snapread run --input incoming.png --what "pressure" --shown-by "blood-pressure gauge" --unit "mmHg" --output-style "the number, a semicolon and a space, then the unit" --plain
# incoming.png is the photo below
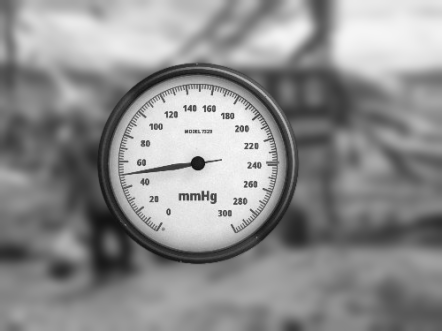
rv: 50; mmHg
